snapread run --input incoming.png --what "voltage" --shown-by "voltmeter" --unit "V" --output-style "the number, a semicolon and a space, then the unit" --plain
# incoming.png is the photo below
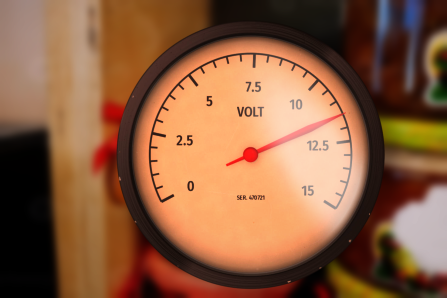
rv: 11.5; V
